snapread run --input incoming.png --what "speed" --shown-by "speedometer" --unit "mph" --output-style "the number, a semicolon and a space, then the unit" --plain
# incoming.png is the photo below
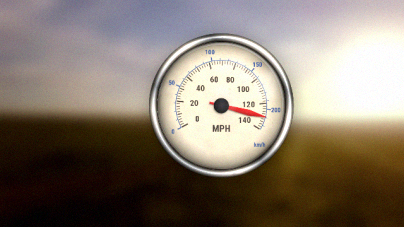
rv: 130; mph
